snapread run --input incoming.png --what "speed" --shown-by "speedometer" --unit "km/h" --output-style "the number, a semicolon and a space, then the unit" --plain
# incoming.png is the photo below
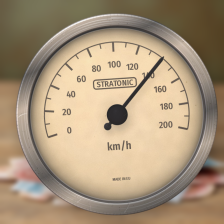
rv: 140; km/h
